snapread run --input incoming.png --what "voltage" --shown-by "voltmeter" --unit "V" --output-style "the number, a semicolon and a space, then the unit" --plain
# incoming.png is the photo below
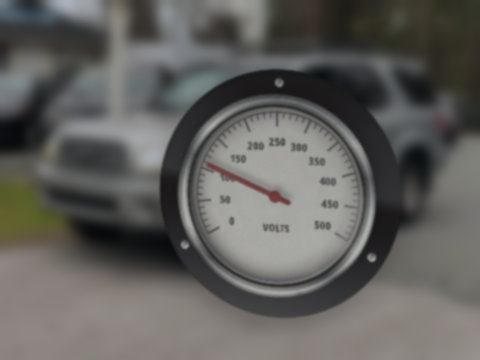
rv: 110; V
